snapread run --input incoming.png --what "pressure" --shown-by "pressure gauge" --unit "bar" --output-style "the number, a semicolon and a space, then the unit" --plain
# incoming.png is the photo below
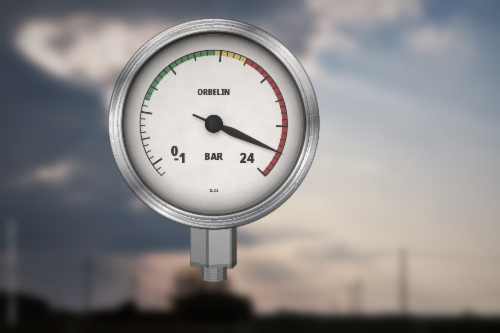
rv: 22; bar
